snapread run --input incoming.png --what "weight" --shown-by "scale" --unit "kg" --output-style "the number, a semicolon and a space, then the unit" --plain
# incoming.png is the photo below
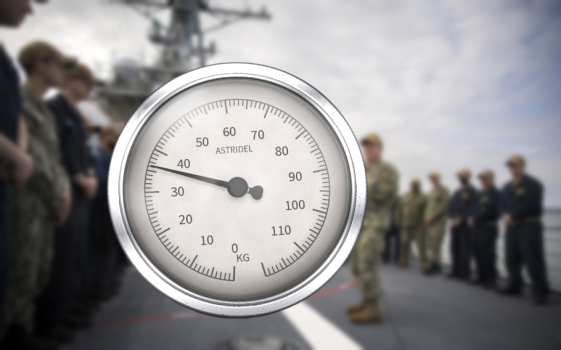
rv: 36; kg
